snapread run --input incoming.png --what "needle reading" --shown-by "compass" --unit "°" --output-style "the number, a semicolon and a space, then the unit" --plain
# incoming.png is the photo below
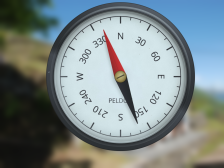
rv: 340; °
